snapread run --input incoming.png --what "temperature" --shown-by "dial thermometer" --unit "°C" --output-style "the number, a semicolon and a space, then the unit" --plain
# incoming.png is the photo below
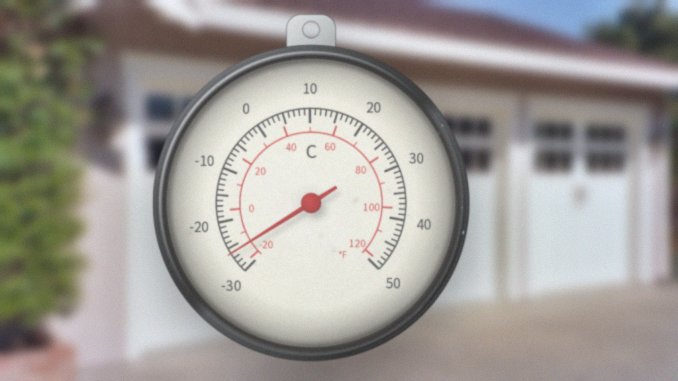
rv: -26; °C
